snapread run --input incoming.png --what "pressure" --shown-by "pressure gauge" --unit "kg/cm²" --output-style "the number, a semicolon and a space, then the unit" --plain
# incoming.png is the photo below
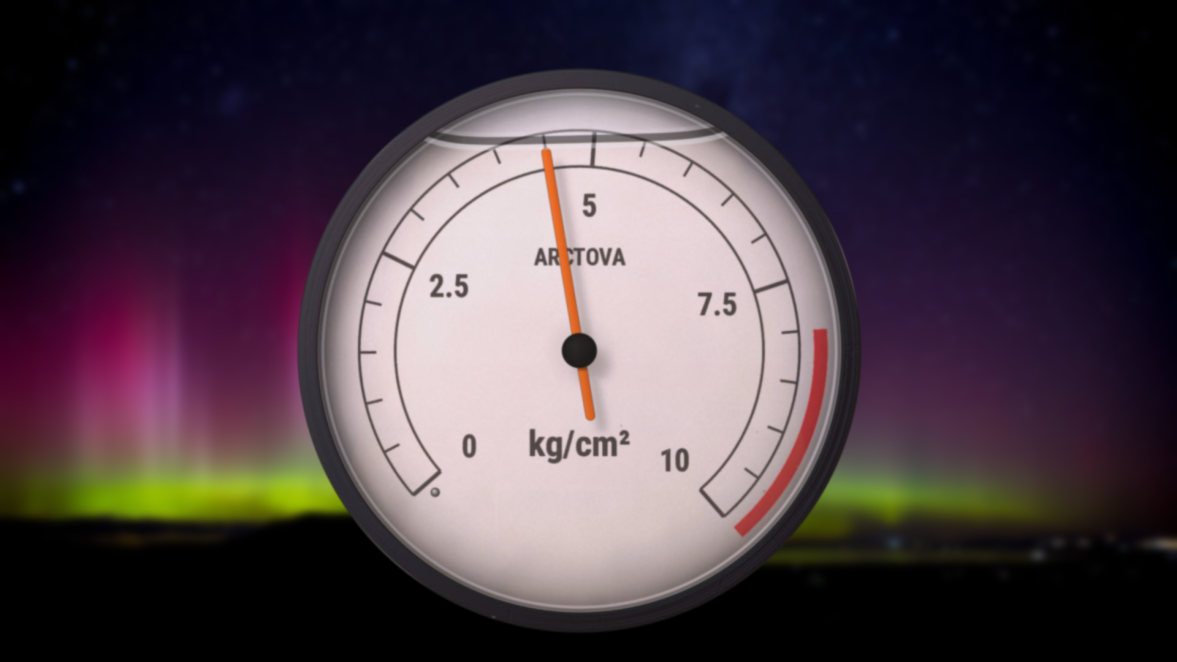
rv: 4.5; kg/cm²
